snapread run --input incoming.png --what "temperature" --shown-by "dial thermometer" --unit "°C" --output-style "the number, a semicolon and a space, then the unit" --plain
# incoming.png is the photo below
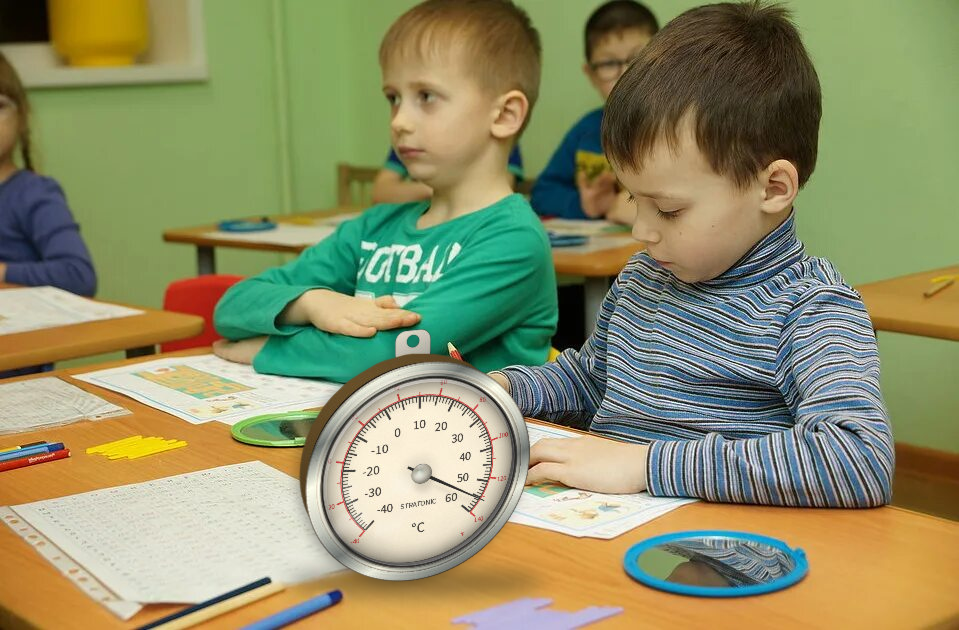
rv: 55; °C
